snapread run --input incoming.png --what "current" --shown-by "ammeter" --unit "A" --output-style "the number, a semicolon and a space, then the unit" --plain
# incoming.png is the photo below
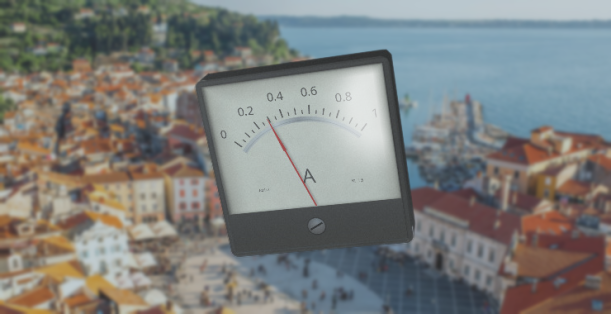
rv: 0.3; A
